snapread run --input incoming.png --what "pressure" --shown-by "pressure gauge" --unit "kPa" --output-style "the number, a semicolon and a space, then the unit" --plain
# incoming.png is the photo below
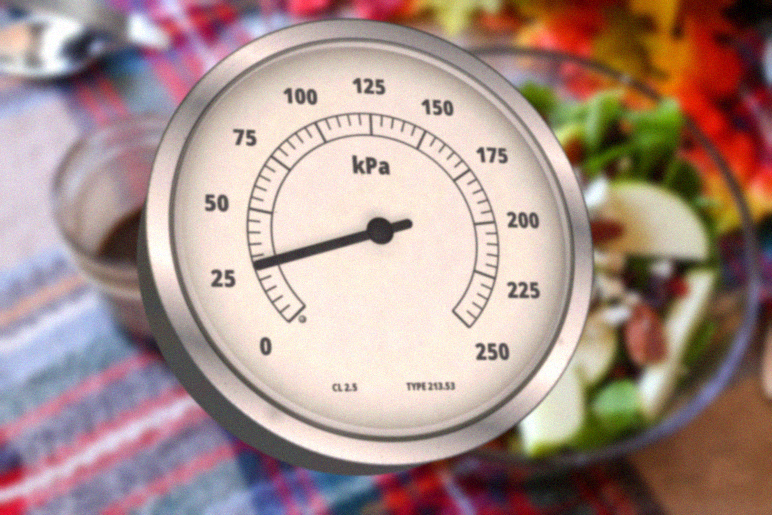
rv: 25; kPa
